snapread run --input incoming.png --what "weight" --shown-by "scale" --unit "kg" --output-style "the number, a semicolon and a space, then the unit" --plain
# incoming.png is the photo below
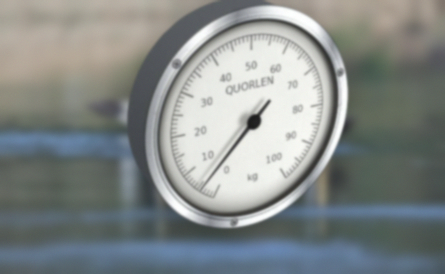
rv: 5; kg
